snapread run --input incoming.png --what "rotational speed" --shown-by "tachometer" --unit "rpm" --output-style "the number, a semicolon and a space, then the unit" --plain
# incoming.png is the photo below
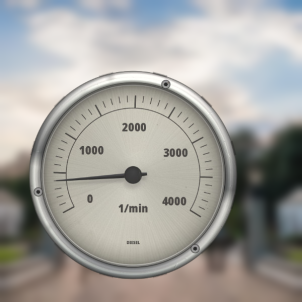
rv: 400; rpm
